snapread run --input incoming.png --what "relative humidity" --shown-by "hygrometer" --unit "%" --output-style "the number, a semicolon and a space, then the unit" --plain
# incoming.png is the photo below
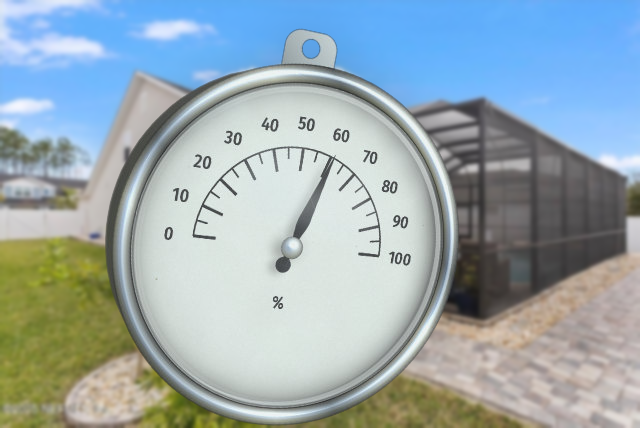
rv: 60; %
